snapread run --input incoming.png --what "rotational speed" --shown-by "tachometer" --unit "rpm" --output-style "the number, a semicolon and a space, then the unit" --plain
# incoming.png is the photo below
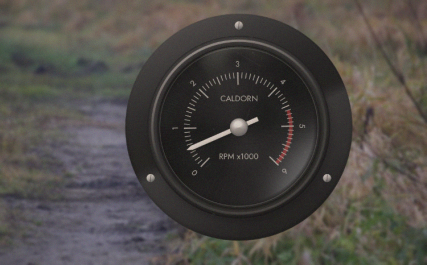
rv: 500; rpm
